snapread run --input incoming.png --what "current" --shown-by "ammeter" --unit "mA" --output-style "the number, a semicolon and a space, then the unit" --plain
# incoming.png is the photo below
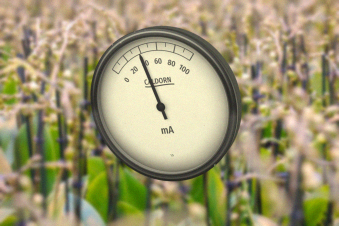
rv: 40; mA
